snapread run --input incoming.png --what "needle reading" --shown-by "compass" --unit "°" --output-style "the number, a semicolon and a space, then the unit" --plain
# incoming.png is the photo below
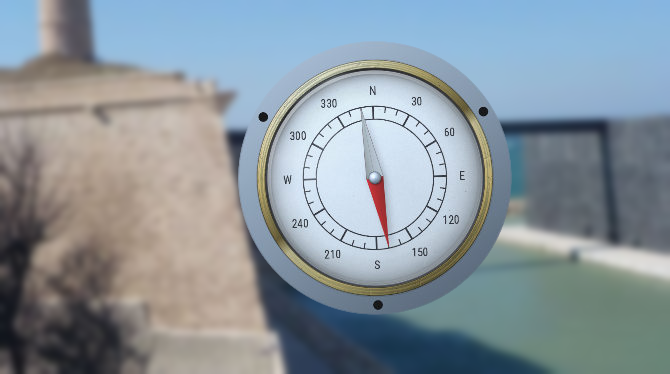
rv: 170; °
